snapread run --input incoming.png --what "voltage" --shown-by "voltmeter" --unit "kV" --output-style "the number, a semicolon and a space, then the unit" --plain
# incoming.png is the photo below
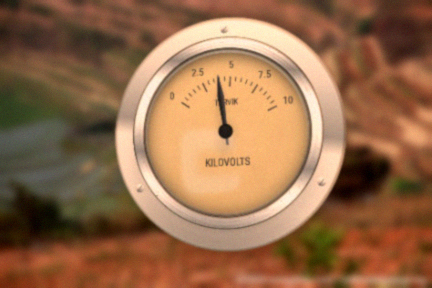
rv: 4; kV
